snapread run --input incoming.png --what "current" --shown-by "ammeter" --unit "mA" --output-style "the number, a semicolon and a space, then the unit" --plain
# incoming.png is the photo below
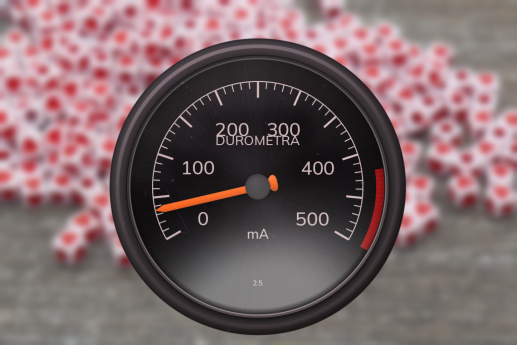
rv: 35; mA
